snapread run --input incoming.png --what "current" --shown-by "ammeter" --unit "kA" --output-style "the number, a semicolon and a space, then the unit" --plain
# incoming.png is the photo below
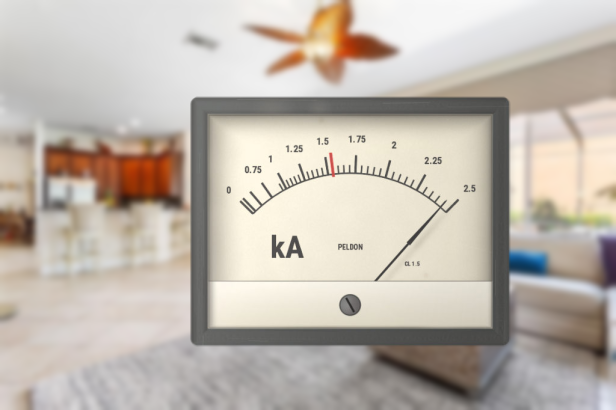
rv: 2.45; kA
